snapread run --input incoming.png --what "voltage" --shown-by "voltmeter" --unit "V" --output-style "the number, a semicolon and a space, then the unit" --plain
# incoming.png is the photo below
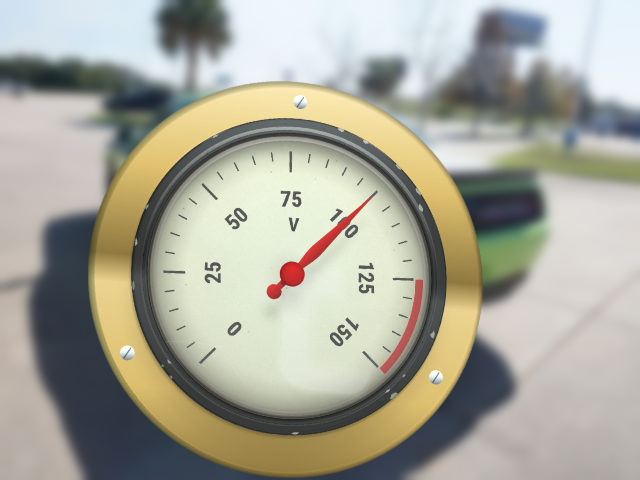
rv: 100; V
